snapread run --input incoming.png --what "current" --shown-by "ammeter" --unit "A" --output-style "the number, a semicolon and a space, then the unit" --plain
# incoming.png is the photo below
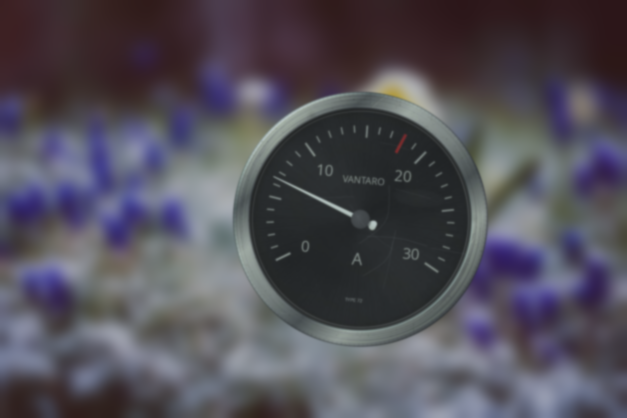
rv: 6.5; A
